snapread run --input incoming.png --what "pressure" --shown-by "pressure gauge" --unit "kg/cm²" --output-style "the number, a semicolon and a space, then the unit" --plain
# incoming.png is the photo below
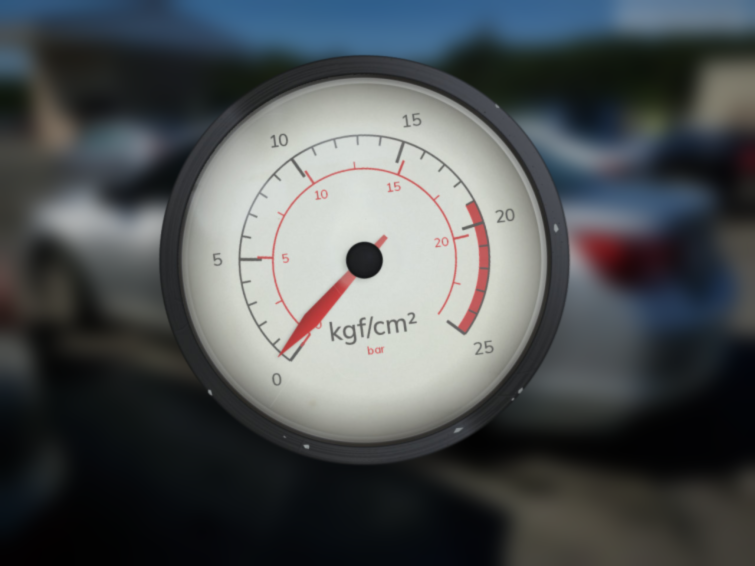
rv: 0.5; kg/cm²
